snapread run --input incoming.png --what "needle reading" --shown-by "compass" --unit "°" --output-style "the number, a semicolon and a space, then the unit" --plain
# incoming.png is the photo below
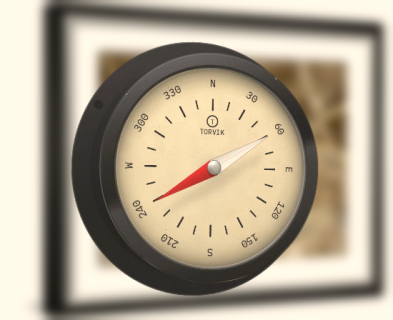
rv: 240; °
